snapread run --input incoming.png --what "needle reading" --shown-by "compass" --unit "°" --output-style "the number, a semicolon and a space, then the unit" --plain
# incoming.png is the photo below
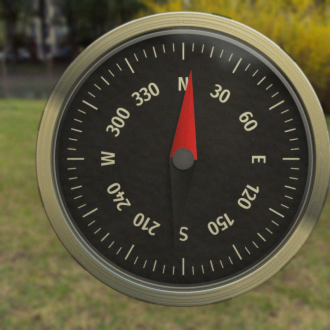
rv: 5; °
